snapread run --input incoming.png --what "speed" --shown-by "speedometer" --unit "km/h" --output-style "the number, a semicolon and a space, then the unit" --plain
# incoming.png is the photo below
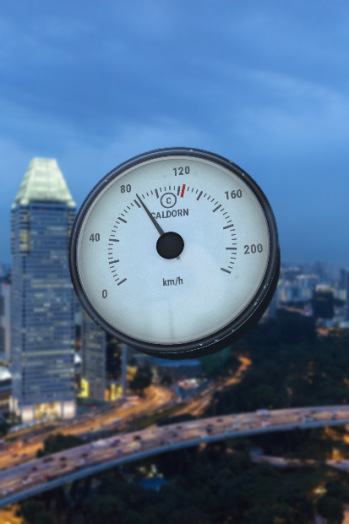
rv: 84; km/h
